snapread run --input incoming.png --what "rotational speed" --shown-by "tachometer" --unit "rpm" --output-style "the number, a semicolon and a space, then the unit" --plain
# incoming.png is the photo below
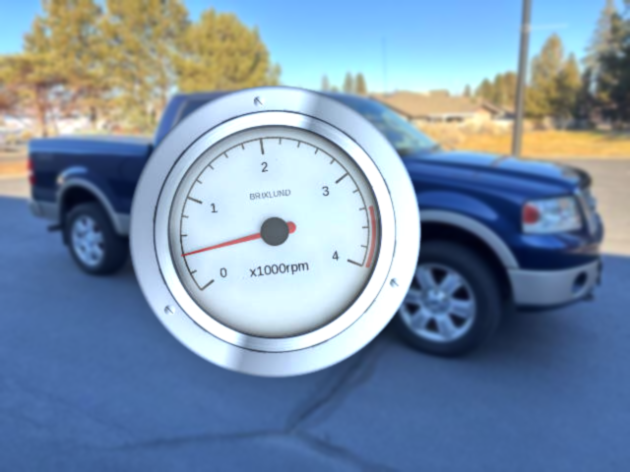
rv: 400; rpm
